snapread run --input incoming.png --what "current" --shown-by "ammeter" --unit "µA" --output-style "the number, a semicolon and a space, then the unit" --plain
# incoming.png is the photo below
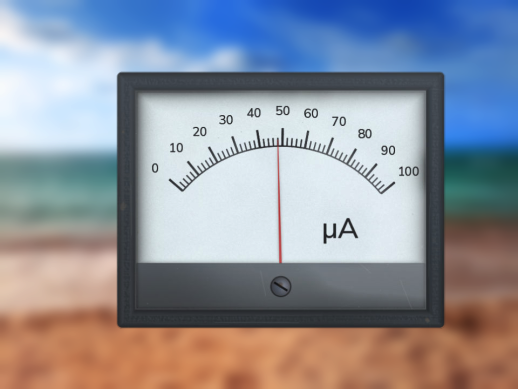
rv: 48; µA
